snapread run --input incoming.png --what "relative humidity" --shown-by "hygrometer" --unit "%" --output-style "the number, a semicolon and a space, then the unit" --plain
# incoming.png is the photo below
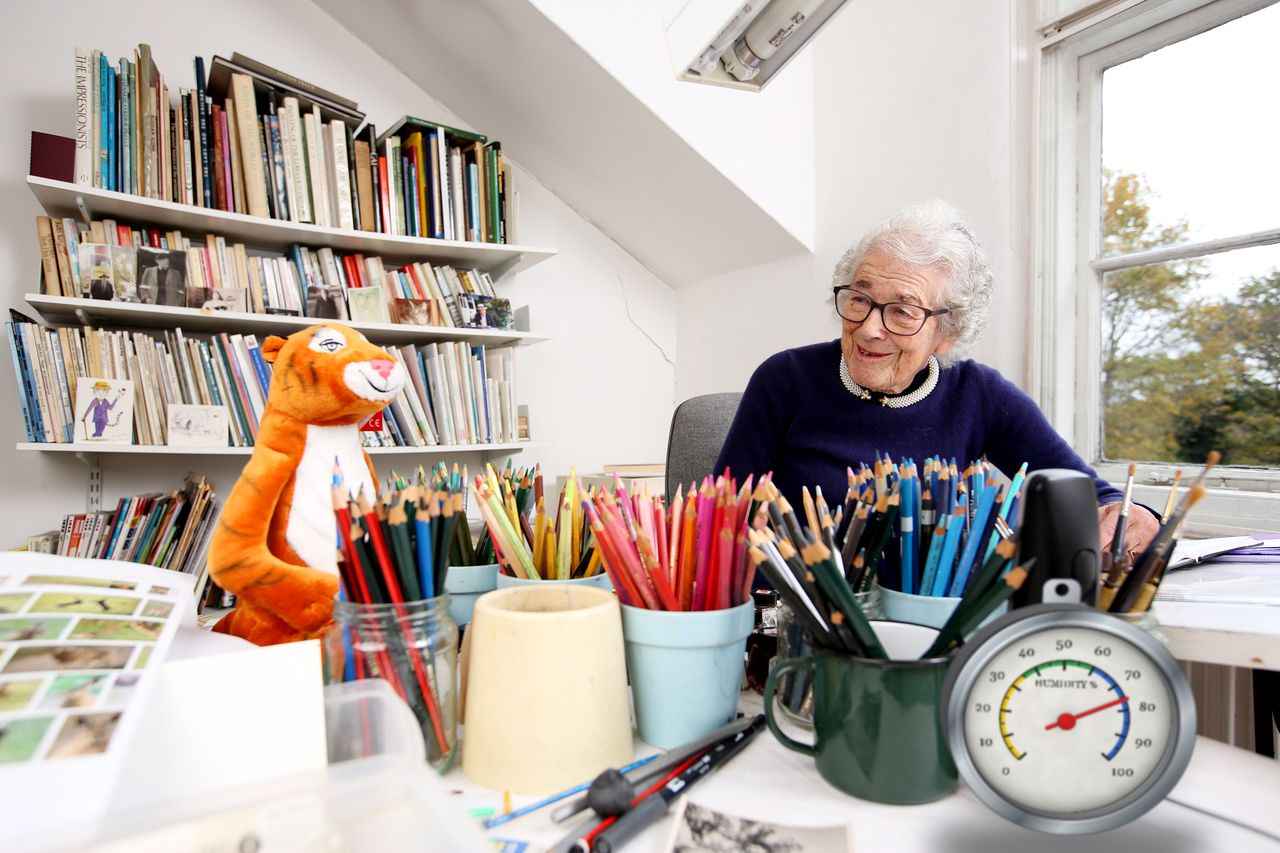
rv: 75; %
